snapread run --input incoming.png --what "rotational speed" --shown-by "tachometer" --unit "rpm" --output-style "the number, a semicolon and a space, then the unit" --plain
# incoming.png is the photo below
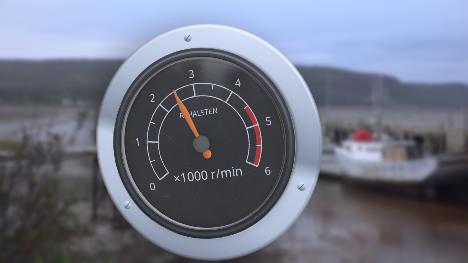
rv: 2500; rpm
